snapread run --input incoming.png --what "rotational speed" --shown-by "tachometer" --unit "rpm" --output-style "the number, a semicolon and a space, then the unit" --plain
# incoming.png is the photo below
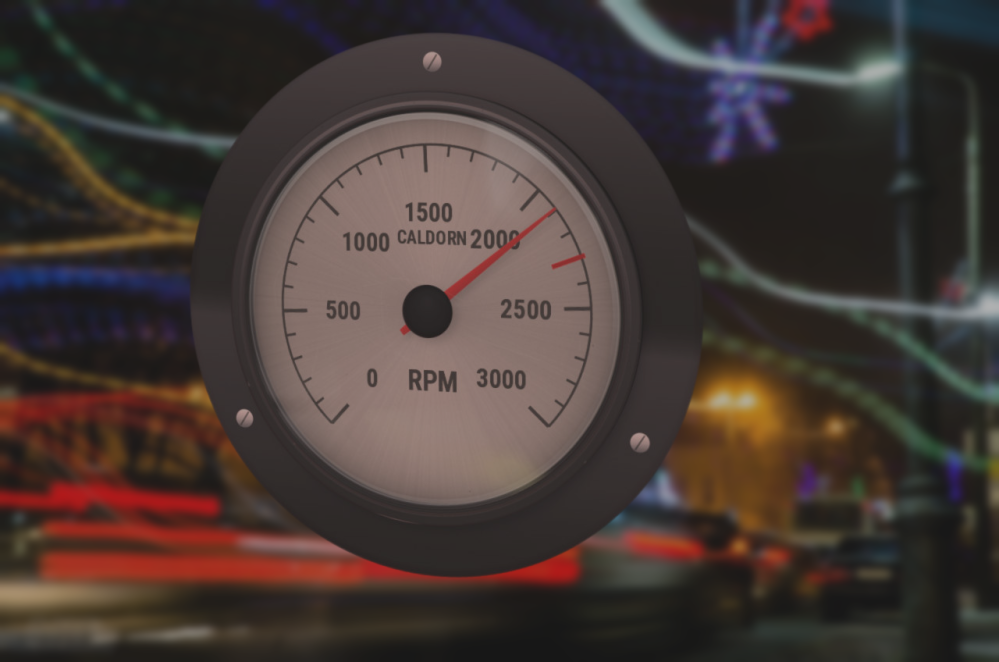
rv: 2100; rpm
